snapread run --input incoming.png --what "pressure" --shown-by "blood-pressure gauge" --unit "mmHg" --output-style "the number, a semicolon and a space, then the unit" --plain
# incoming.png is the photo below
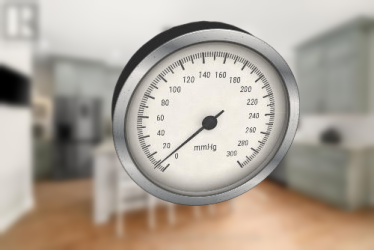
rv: 10; mmHg
